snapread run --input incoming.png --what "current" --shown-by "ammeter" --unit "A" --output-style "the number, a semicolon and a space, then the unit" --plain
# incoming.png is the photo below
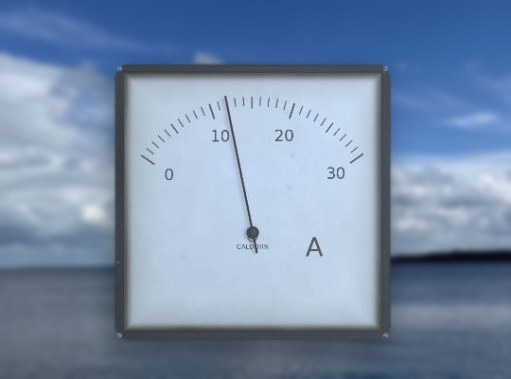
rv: 12; A
